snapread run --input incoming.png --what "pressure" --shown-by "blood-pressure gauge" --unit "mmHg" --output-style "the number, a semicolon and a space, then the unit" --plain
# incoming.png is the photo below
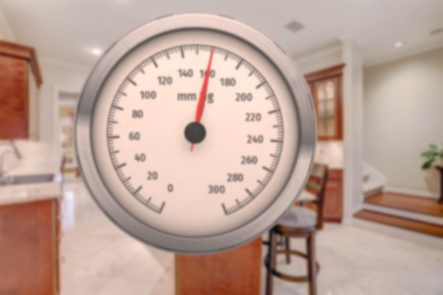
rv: 160; mmHg
